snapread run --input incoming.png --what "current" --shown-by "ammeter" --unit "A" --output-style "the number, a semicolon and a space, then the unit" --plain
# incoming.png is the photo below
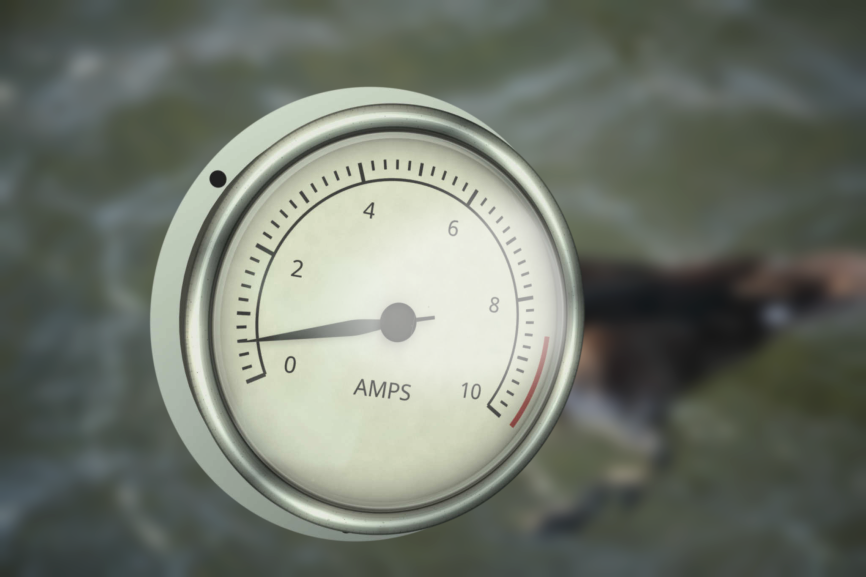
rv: 0.6; A
